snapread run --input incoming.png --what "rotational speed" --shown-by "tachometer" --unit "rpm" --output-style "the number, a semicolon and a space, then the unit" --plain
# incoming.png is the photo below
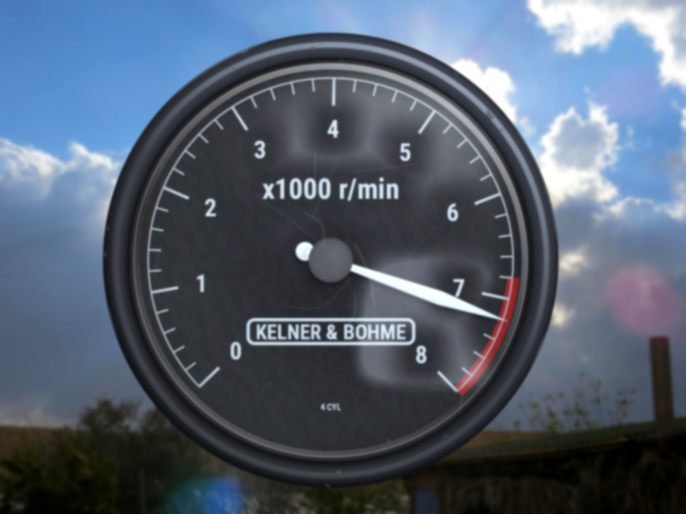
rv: 7200; rpm
